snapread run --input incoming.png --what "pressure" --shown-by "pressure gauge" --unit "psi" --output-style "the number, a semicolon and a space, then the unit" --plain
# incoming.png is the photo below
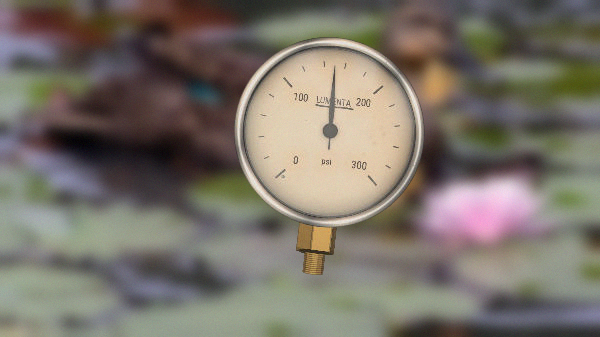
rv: 150; psi
